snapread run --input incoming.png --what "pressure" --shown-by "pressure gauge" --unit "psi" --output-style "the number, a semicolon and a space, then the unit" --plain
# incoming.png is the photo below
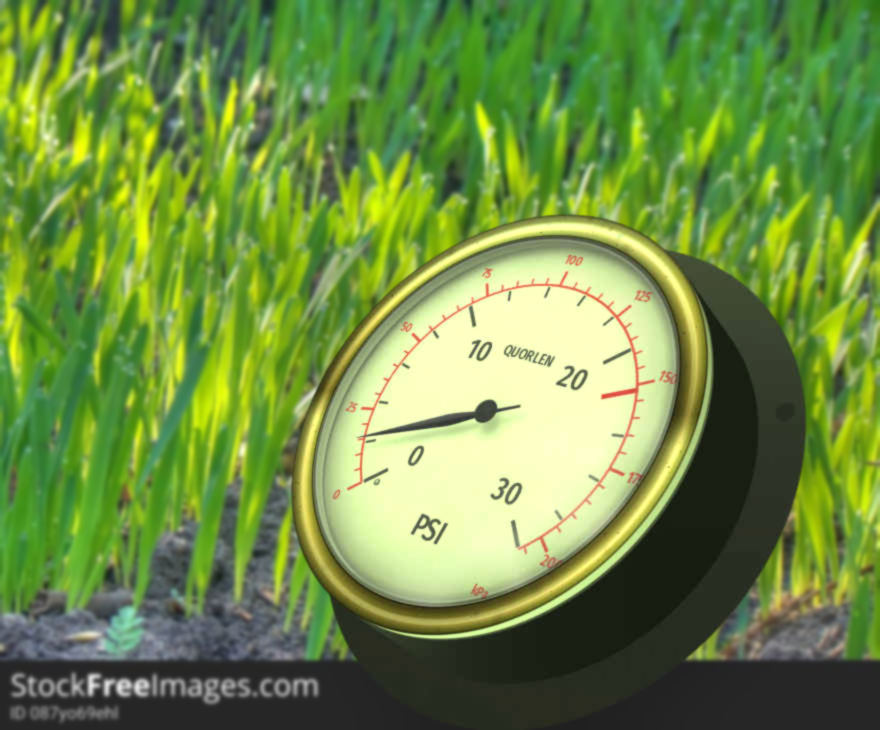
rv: 2; psi
